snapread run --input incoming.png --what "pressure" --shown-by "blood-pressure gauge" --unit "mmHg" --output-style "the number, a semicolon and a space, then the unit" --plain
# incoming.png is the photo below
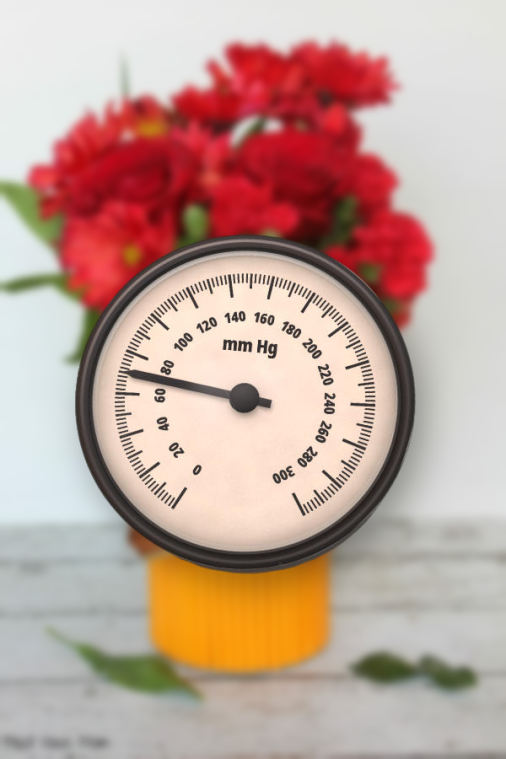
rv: 70; mmHg
